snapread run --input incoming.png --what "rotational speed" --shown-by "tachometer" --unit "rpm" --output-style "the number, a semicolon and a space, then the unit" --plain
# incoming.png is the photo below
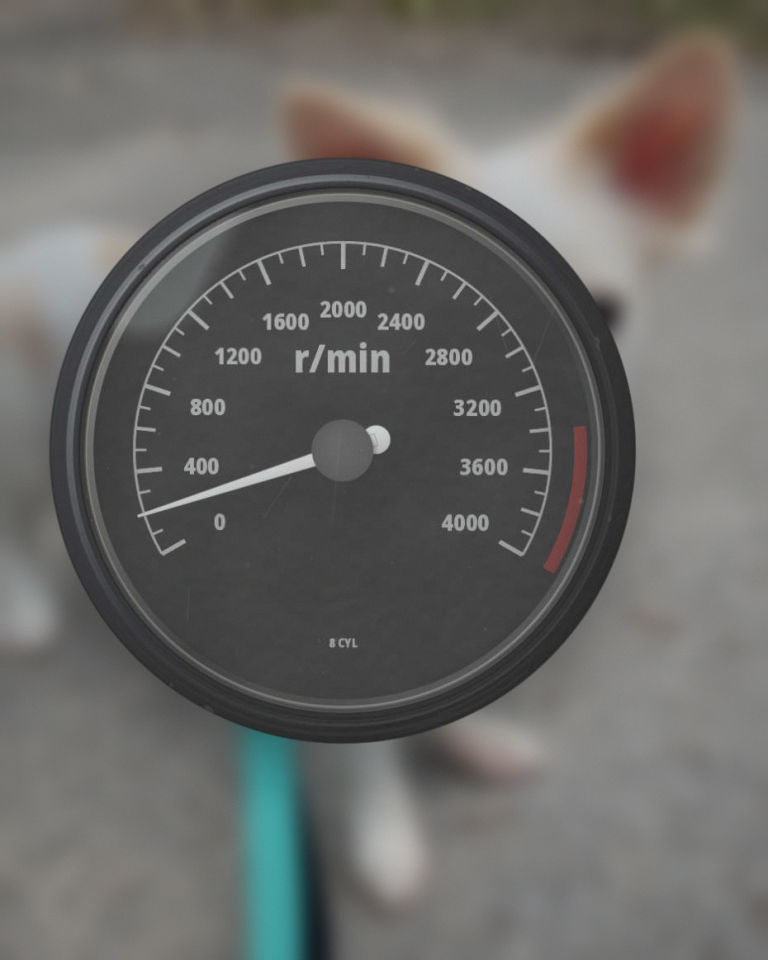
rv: 200; rpm
